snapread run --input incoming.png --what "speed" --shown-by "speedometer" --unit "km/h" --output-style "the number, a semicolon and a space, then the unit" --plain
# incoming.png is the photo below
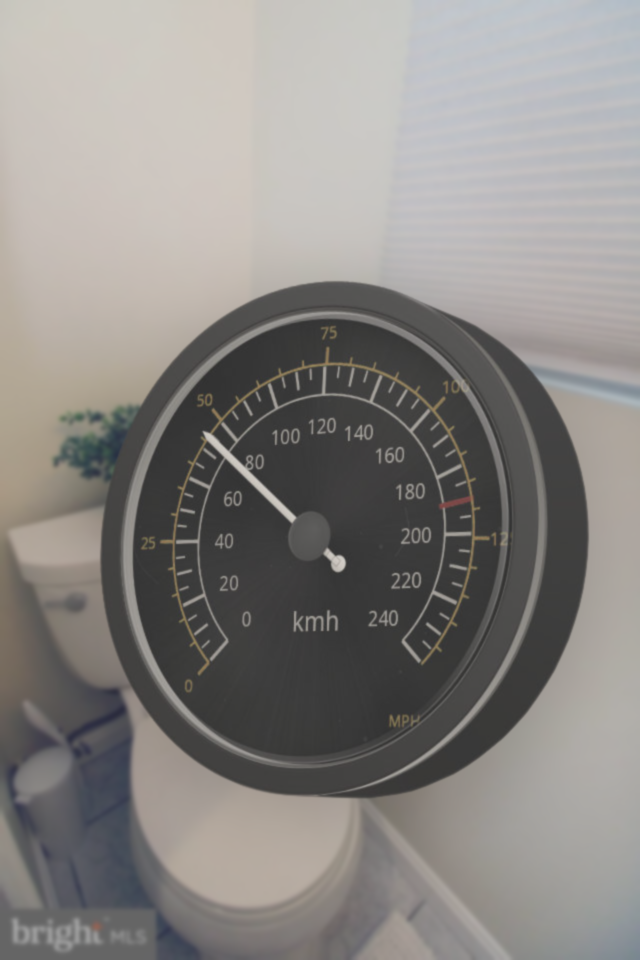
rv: 75; km/h
